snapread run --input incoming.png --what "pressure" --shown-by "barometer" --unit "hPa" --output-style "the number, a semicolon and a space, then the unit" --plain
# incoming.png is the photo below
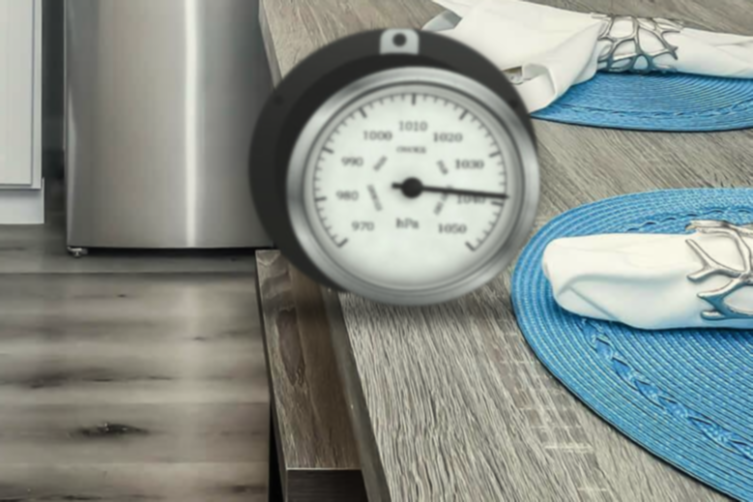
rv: 1038; hPa
